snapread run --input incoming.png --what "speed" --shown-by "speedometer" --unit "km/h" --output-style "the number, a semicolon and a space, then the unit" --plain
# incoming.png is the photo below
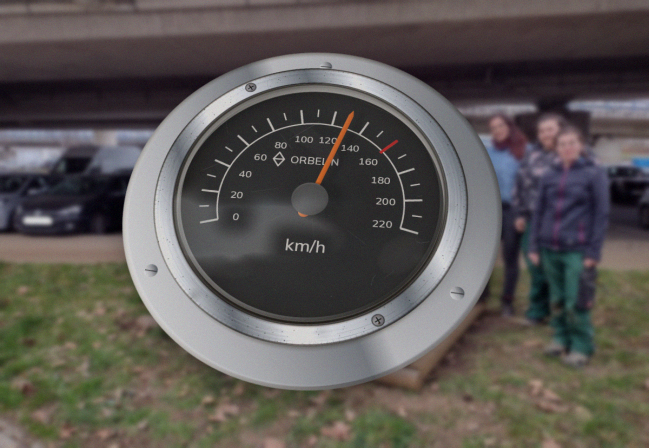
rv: 130; km/h
